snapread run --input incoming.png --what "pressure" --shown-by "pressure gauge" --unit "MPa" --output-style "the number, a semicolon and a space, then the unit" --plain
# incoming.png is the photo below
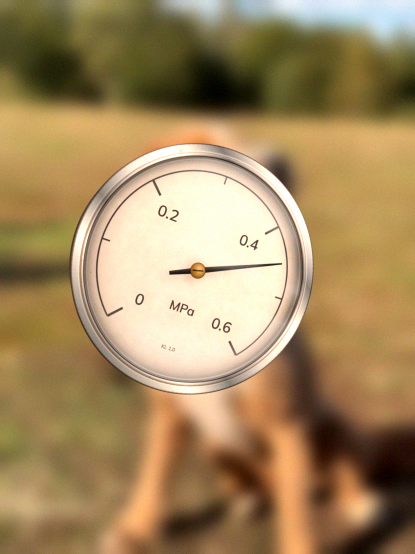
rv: 0.45; MPa
